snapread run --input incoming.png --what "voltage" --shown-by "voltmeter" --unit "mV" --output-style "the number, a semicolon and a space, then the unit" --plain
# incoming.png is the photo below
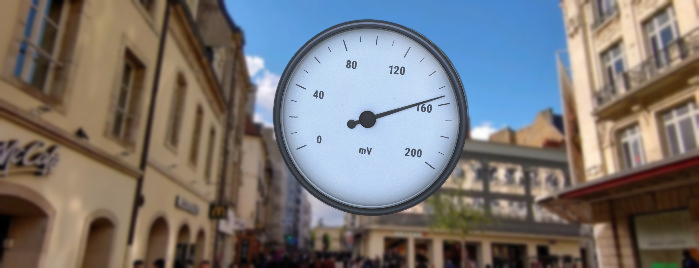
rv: 155; mV
